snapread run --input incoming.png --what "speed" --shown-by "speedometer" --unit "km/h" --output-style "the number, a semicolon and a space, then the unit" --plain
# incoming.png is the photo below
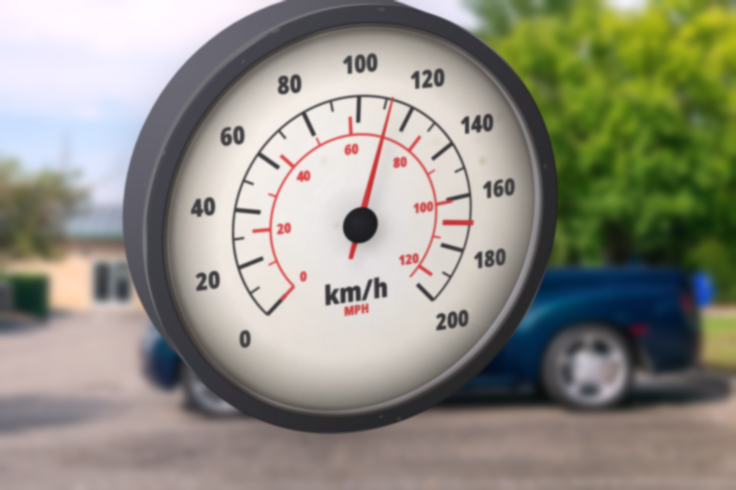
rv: 110; km/h
